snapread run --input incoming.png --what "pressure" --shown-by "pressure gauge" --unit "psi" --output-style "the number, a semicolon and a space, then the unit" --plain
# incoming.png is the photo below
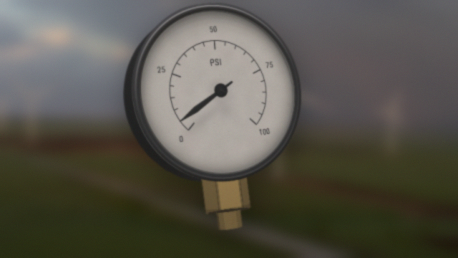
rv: 5; psi
